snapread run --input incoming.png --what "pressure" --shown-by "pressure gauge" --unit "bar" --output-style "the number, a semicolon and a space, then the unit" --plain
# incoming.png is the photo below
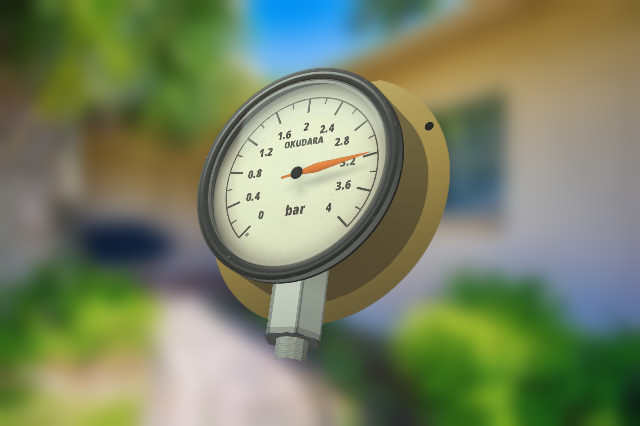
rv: 3.2; bar
